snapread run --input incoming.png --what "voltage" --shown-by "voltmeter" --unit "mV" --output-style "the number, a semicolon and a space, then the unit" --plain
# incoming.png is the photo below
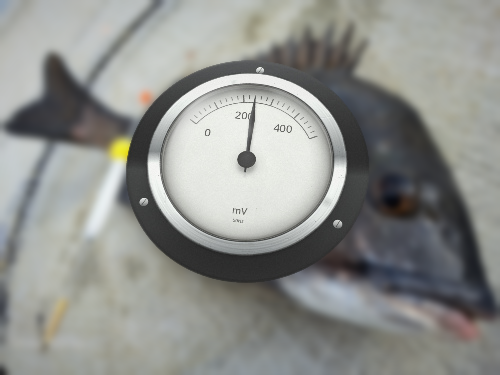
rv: 240; mV
